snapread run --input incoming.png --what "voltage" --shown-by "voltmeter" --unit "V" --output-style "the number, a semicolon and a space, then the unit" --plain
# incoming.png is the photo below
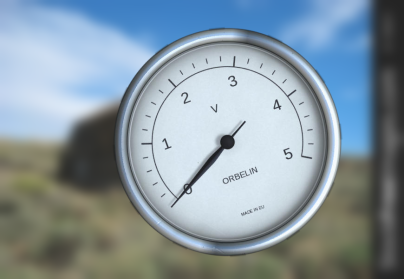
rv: 0; V
